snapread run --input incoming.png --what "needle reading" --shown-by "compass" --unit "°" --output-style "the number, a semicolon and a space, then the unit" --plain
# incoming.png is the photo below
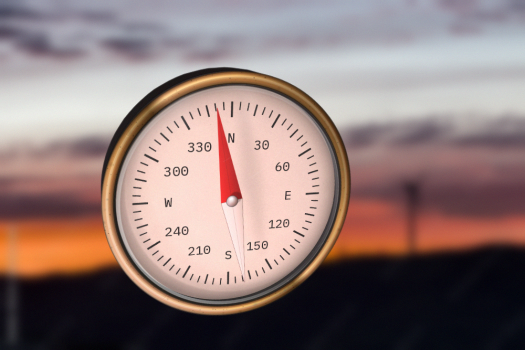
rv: 350; °
